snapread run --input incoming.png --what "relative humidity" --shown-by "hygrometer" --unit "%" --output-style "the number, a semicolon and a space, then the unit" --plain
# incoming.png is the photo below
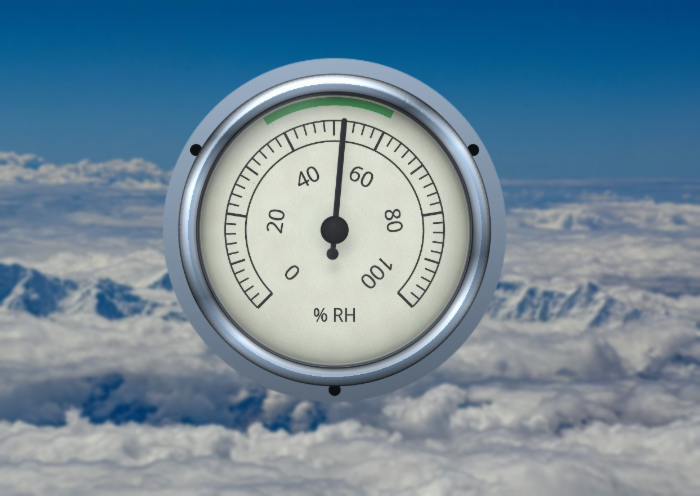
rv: 52; %
